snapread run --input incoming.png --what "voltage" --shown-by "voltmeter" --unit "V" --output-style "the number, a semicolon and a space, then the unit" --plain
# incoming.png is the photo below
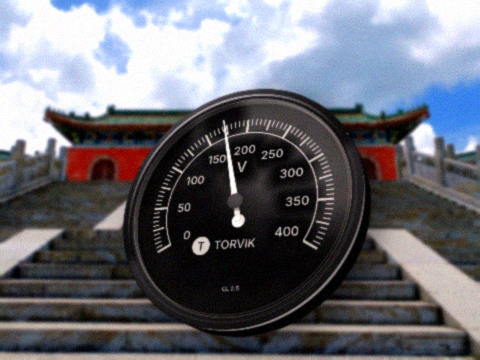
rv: 175; V
